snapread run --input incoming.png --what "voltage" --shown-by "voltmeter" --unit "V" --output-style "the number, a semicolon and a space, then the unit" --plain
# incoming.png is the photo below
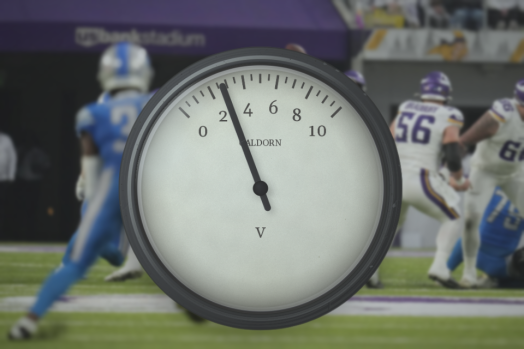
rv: 2.75; V
